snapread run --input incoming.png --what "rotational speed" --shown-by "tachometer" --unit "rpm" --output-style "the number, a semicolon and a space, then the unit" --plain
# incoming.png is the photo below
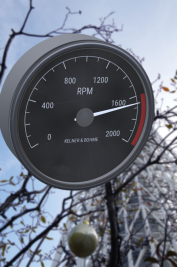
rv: 1650; rpm
